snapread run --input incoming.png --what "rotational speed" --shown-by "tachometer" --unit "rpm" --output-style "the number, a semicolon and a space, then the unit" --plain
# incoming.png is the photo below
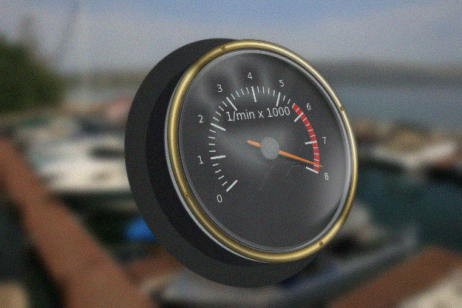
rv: 7800; rpm
